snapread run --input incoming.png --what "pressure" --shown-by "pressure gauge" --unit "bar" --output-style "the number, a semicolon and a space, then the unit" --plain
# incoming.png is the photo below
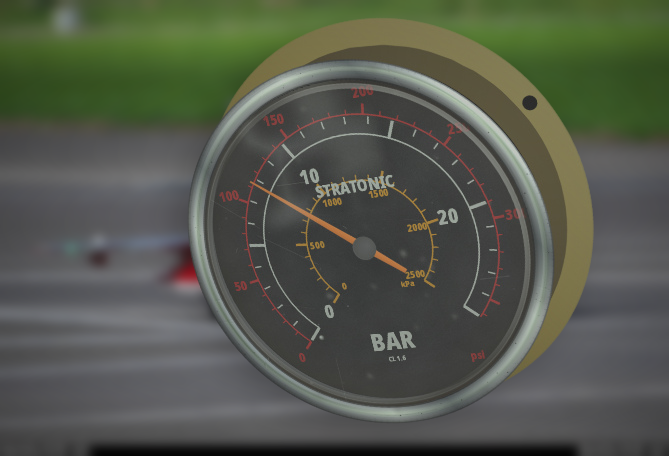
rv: 8; bar
